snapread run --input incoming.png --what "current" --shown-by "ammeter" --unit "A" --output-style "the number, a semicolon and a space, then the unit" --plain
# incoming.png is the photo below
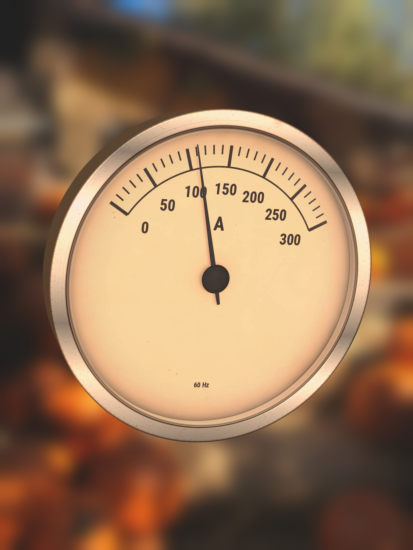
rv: 110; A
